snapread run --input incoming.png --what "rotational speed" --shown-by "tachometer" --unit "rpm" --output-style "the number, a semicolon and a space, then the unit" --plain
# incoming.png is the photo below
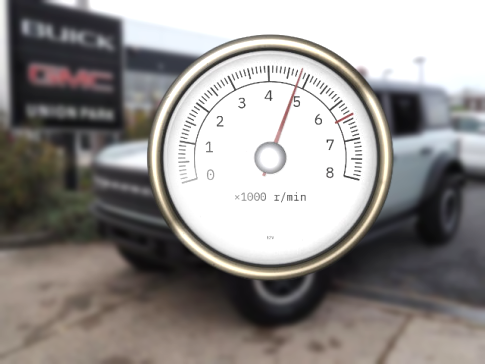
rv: 4800; rpm
